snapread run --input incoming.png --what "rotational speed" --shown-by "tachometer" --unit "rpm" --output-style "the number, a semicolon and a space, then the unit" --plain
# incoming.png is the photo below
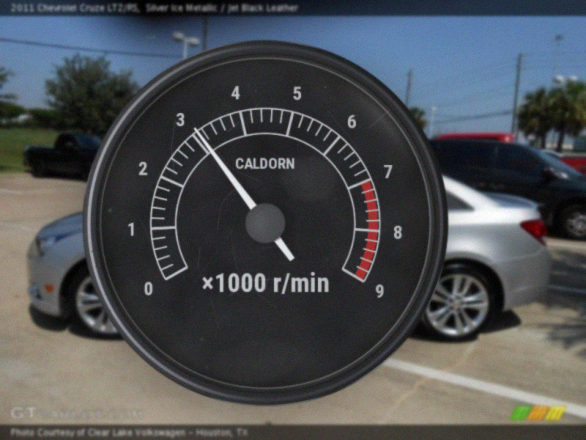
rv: 3100; rpm
